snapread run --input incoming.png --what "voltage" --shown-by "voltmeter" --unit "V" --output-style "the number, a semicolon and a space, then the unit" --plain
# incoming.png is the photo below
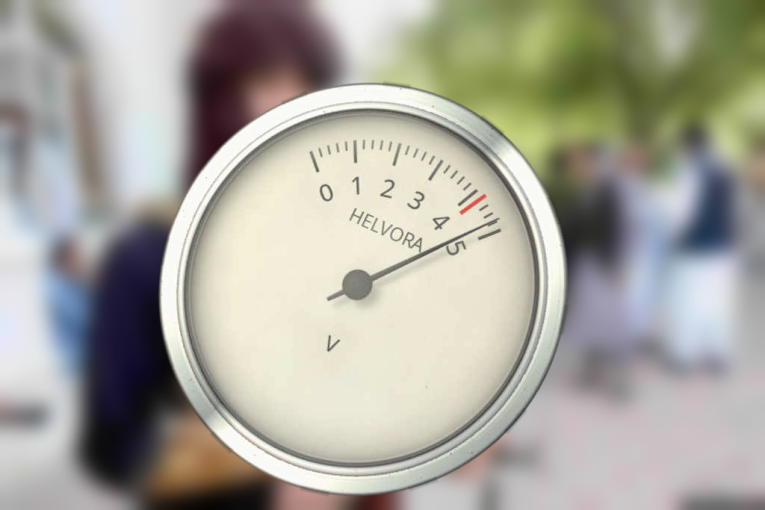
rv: 4.8; V
